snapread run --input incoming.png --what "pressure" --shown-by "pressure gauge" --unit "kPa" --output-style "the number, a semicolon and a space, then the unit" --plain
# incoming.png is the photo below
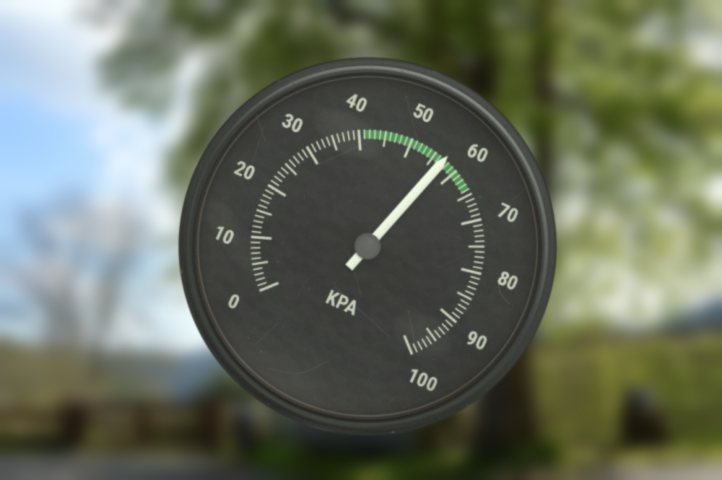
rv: 57; kPa
